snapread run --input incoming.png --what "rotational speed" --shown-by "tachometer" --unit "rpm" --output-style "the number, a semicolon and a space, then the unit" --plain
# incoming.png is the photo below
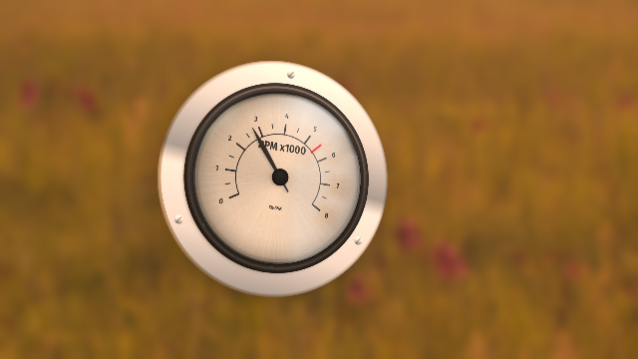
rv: 2750; rpm
